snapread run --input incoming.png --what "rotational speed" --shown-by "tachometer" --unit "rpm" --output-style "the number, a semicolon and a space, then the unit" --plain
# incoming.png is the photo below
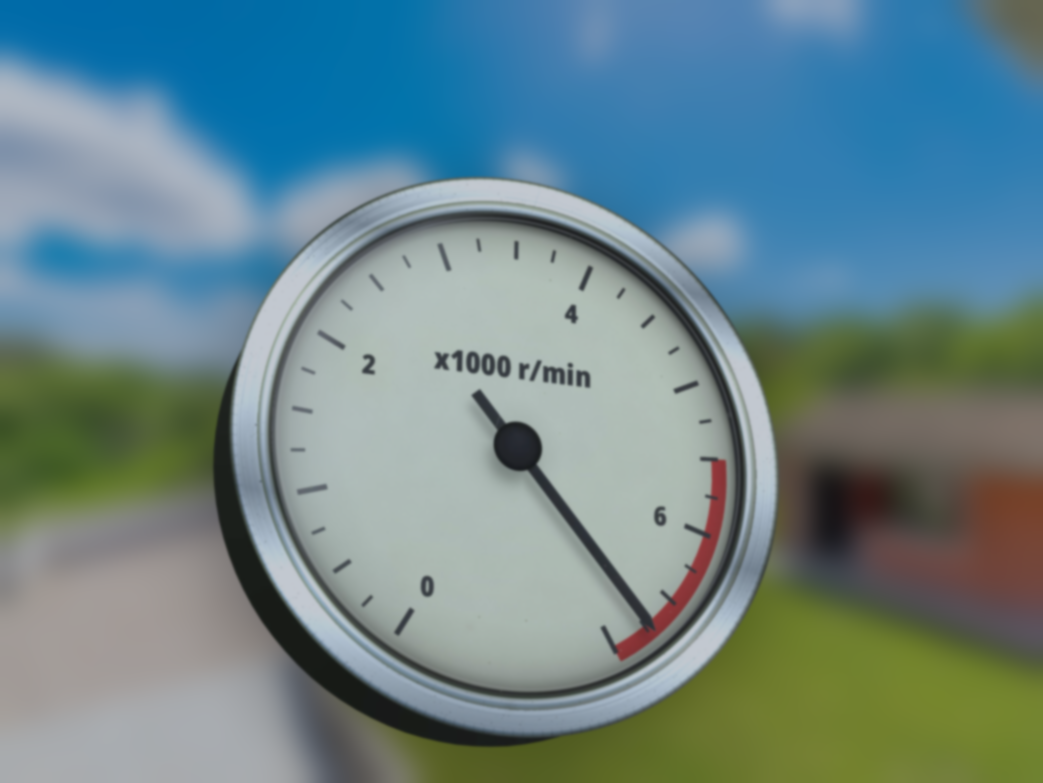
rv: 6750; rpm
